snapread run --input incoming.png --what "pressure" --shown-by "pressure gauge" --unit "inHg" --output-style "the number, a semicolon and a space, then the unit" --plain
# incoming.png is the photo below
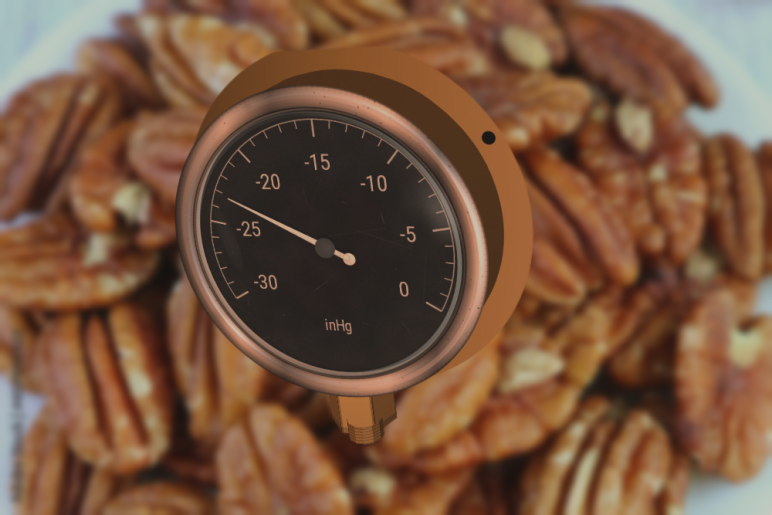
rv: -23; inHg
